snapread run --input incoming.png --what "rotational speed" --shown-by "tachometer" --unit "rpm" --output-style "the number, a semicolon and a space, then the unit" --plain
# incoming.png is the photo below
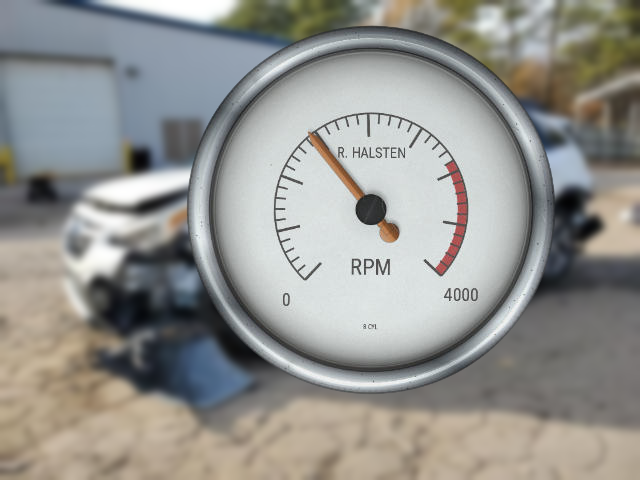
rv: 1450; rpm
